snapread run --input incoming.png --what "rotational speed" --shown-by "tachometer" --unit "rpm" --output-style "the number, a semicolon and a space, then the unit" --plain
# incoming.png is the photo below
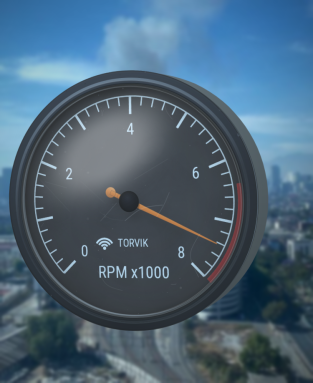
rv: 7400; rpm
